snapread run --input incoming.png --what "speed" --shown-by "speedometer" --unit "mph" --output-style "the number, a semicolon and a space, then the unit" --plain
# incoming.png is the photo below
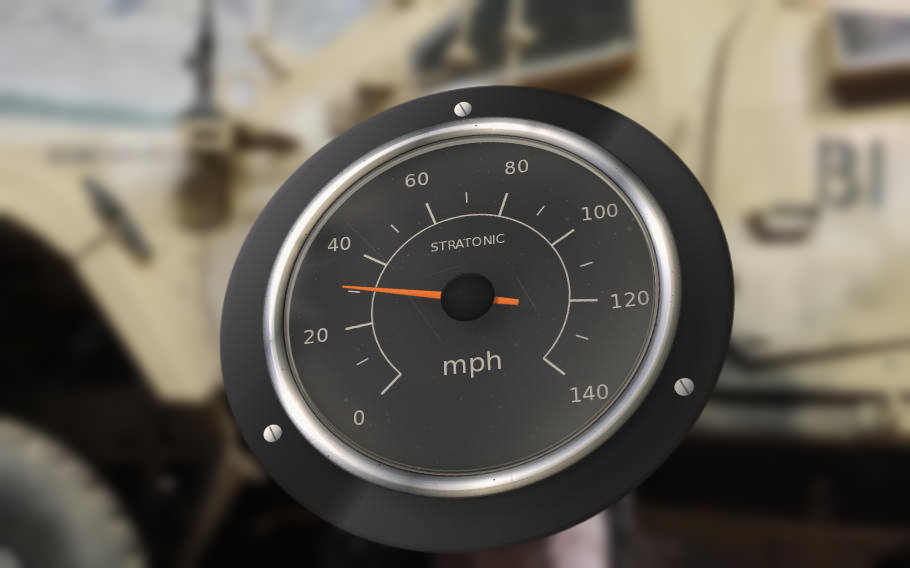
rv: 30; mph
